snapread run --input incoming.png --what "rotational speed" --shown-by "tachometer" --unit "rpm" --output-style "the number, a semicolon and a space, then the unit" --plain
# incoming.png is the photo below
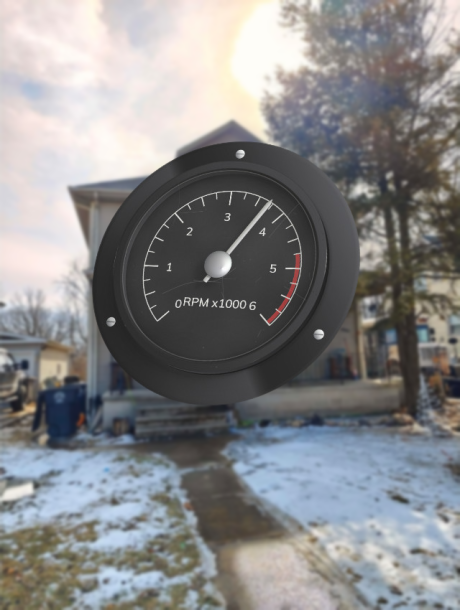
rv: 3750; rpm
